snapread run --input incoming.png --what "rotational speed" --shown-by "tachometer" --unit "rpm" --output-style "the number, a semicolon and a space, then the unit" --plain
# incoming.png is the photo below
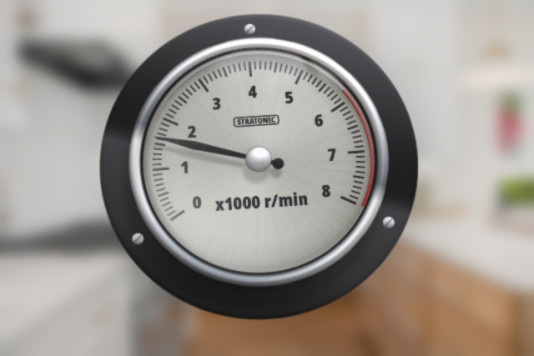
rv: 1600; rpm
